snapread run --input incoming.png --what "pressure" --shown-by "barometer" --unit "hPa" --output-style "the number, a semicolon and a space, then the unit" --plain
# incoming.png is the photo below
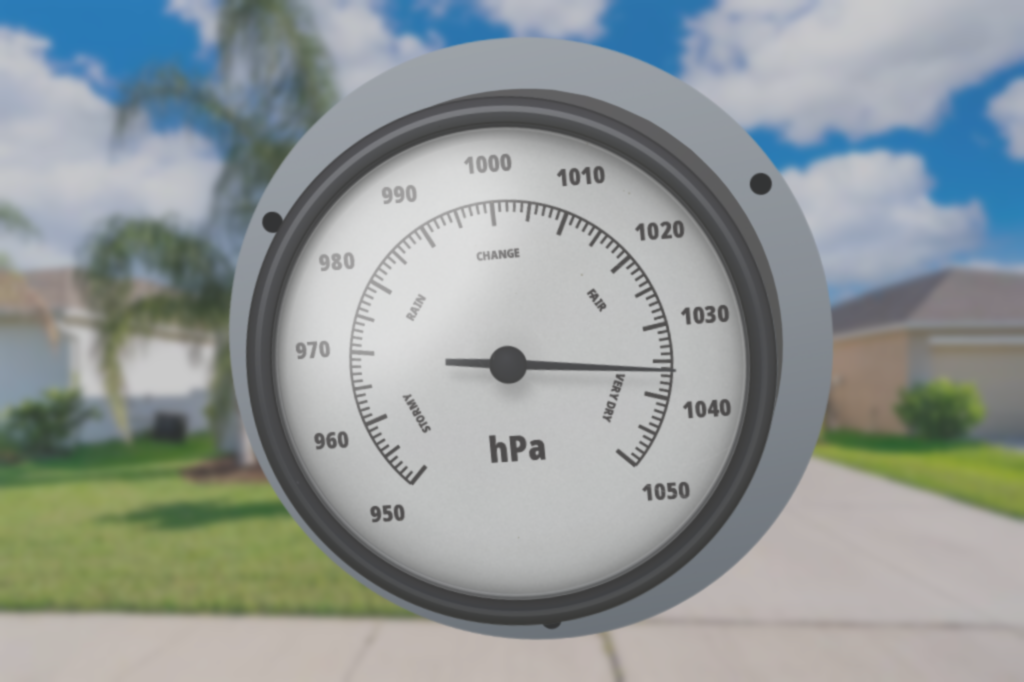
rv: 1036; hPa
